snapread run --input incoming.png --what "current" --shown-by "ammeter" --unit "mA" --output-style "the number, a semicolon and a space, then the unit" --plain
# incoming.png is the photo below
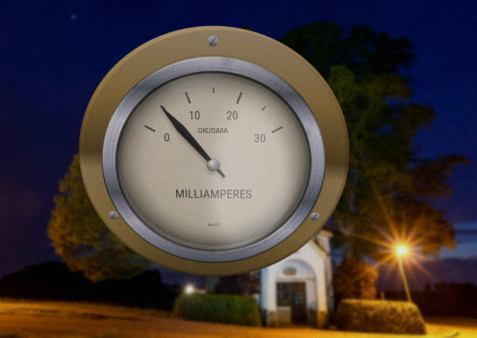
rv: 5; mA
